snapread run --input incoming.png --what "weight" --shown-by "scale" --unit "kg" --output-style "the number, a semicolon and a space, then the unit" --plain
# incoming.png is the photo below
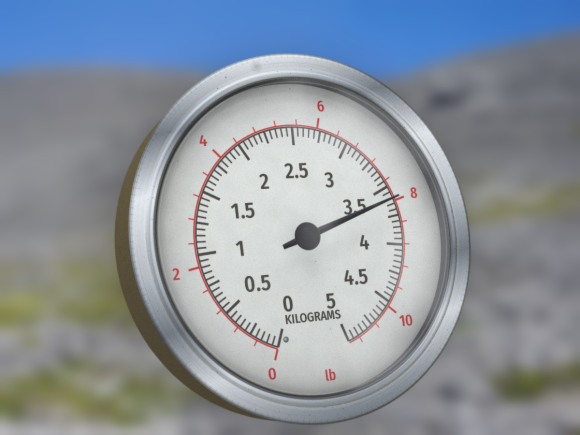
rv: 3.6; kg
